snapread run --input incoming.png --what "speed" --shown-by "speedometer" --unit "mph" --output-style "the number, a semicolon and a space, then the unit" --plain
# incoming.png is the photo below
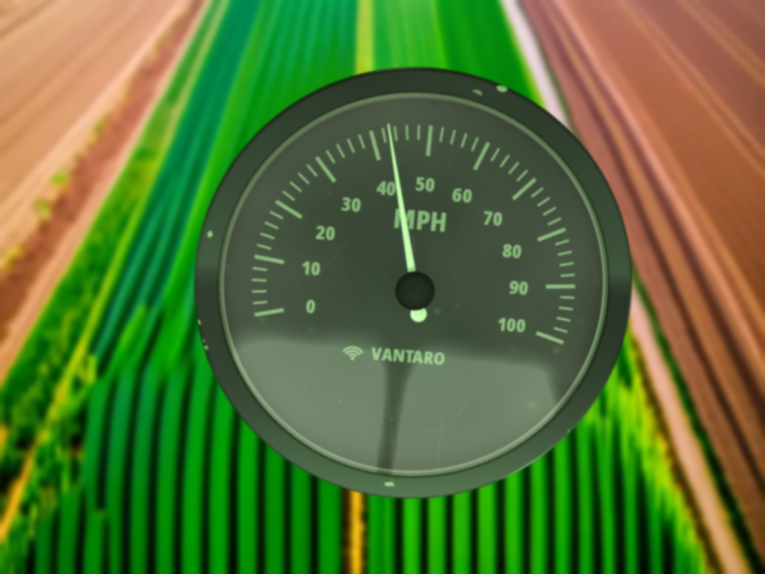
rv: 43; mph
